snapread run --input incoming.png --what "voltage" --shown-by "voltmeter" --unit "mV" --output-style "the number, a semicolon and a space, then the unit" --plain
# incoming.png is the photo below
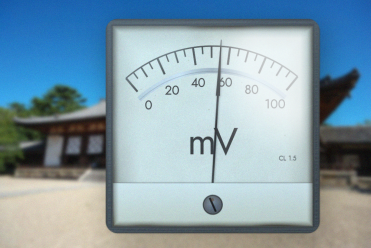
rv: 55; mV
